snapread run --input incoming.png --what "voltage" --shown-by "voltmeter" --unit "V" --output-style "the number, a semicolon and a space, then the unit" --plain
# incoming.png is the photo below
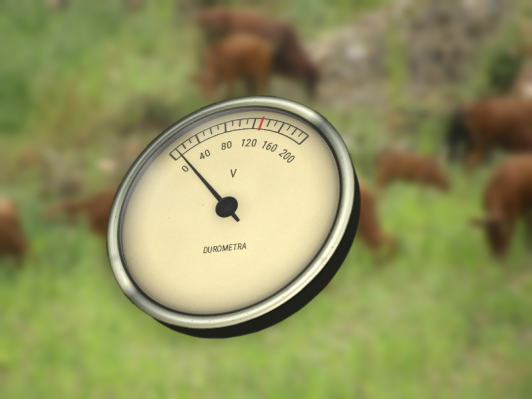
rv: 10; V
